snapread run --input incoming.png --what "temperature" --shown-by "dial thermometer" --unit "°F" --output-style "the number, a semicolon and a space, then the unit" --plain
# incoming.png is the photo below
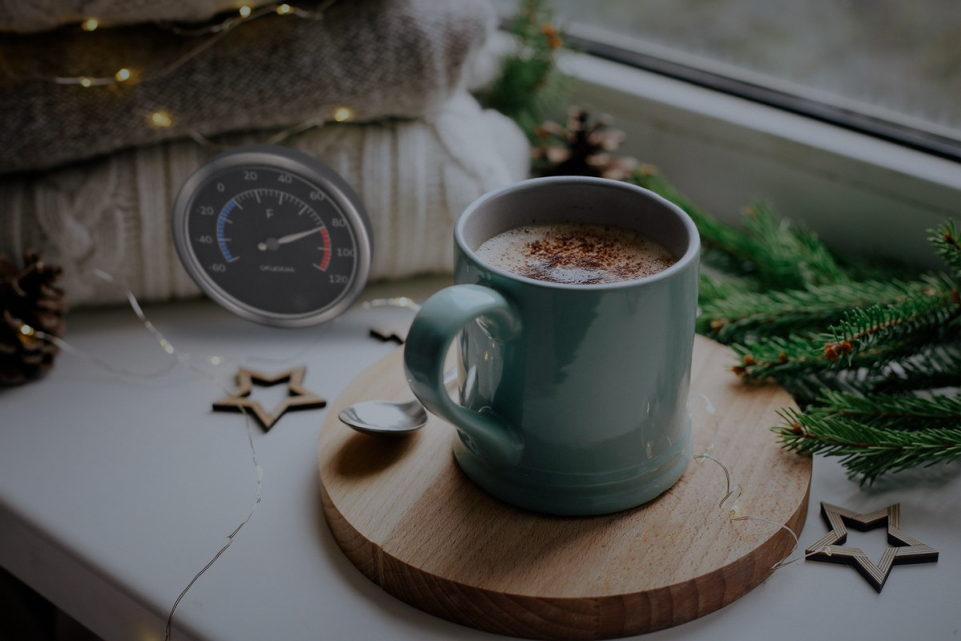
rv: 80; °F
